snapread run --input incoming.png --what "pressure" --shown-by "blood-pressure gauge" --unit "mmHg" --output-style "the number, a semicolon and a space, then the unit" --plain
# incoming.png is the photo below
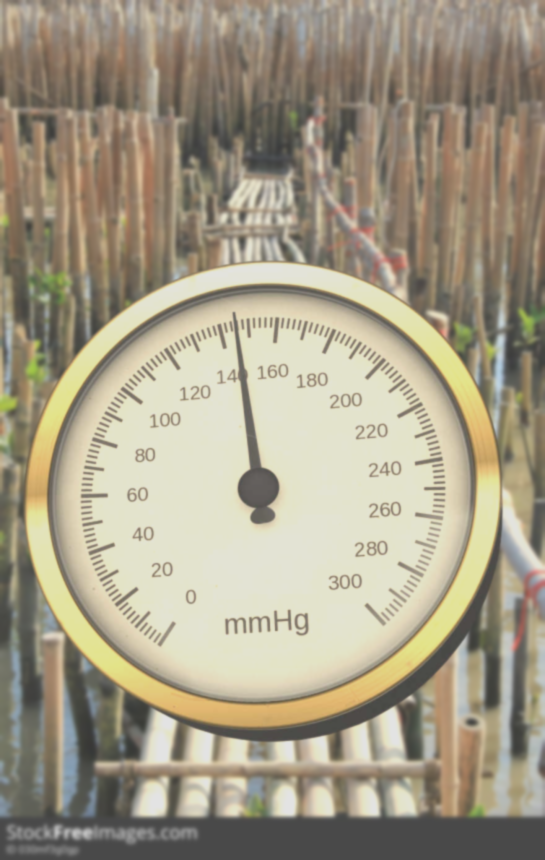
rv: 146; mmHg
